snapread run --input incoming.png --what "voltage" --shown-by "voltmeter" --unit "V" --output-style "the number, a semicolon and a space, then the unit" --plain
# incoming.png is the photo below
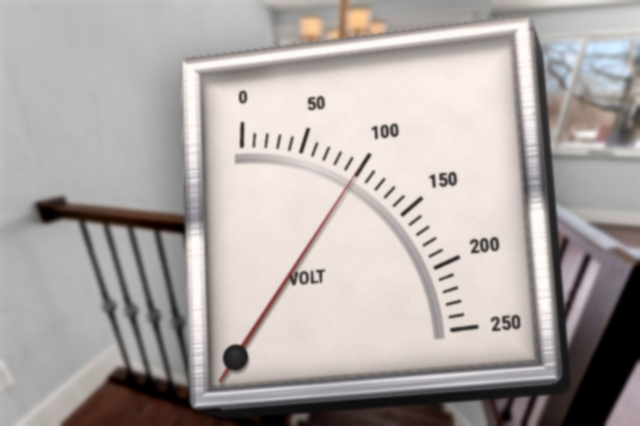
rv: 100; V
